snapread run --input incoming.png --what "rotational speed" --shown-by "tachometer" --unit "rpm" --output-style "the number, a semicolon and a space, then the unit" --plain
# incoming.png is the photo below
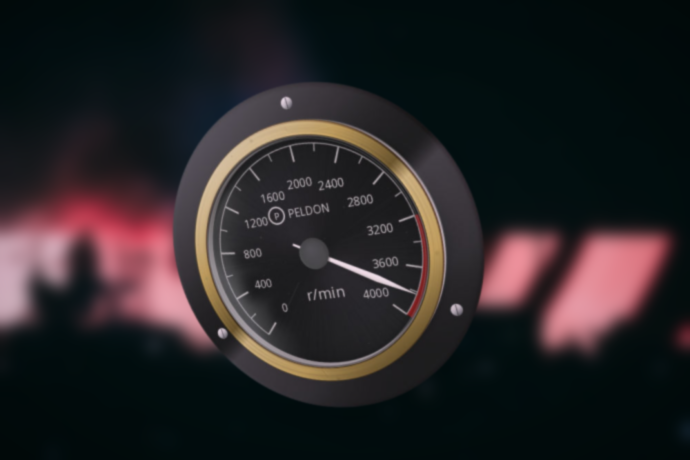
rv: 3800; rpm
